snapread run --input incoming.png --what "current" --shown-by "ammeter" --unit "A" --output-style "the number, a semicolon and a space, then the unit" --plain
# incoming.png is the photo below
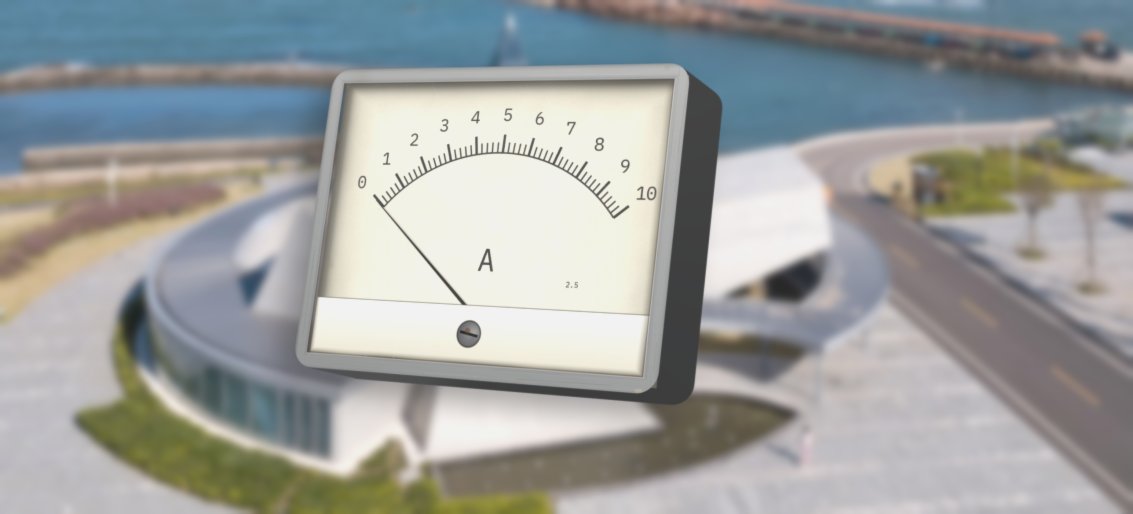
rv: 0; A
